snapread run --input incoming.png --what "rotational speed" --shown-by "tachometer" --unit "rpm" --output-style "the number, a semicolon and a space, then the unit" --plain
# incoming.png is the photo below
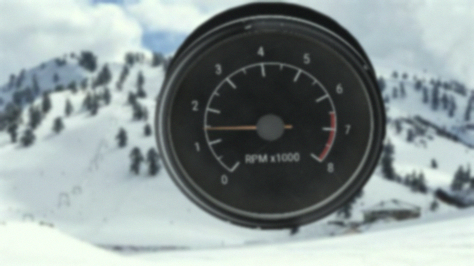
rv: 1500; rpm
